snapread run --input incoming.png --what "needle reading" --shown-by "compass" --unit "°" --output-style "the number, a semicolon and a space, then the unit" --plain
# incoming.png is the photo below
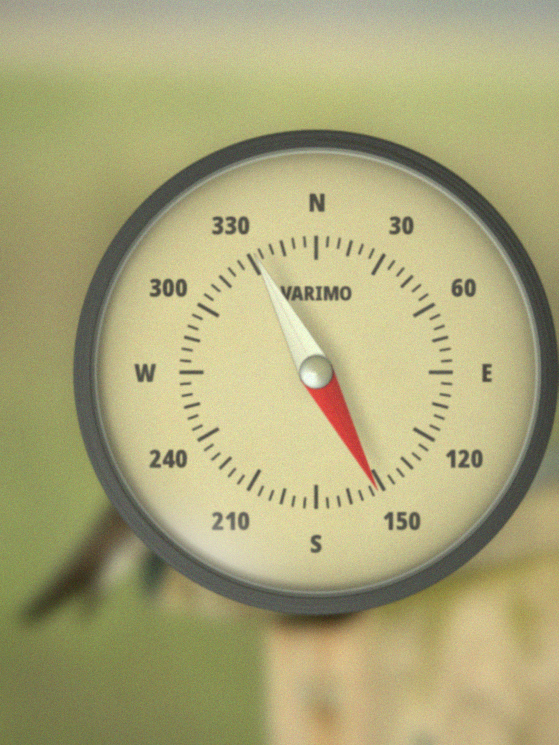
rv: 152.5; °
